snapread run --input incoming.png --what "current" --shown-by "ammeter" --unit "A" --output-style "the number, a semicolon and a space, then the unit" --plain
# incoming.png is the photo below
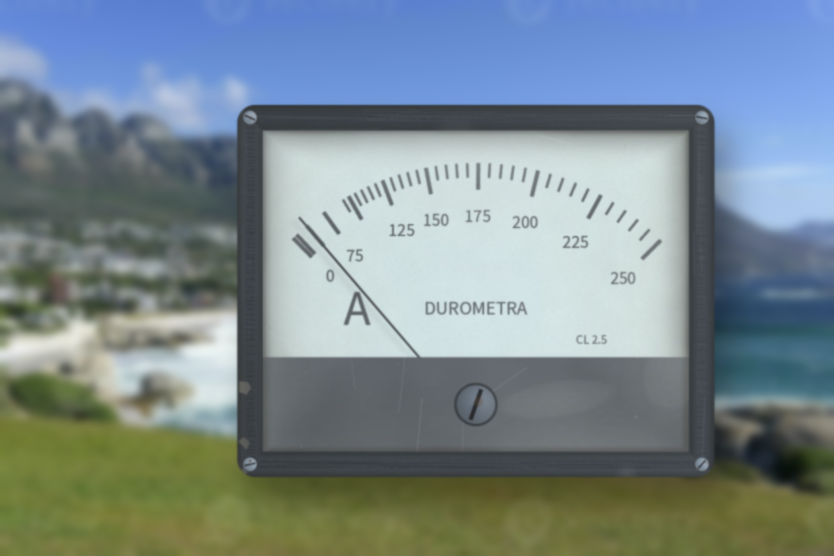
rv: 50; A
